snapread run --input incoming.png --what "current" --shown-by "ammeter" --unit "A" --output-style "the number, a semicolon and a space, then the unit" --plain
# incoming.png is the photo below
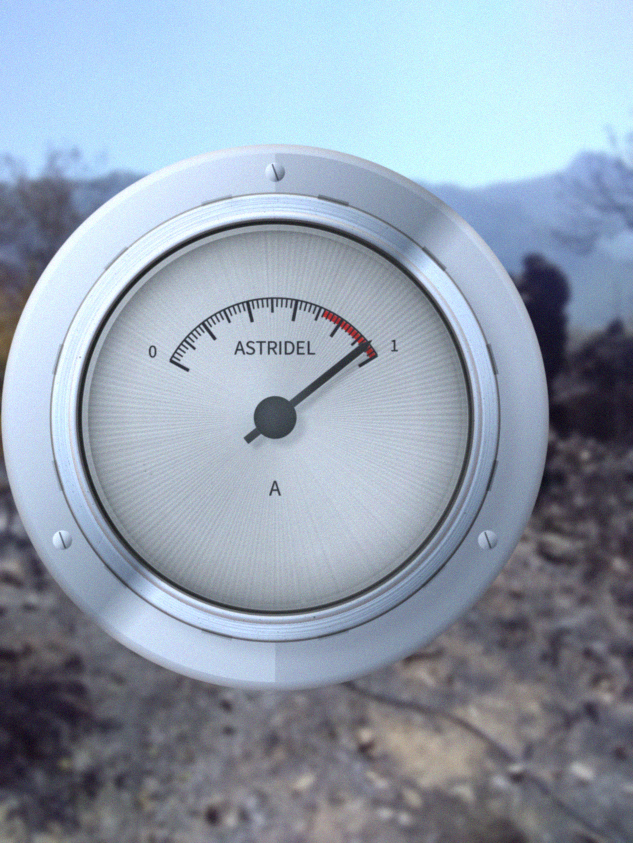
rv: 0.94; A
